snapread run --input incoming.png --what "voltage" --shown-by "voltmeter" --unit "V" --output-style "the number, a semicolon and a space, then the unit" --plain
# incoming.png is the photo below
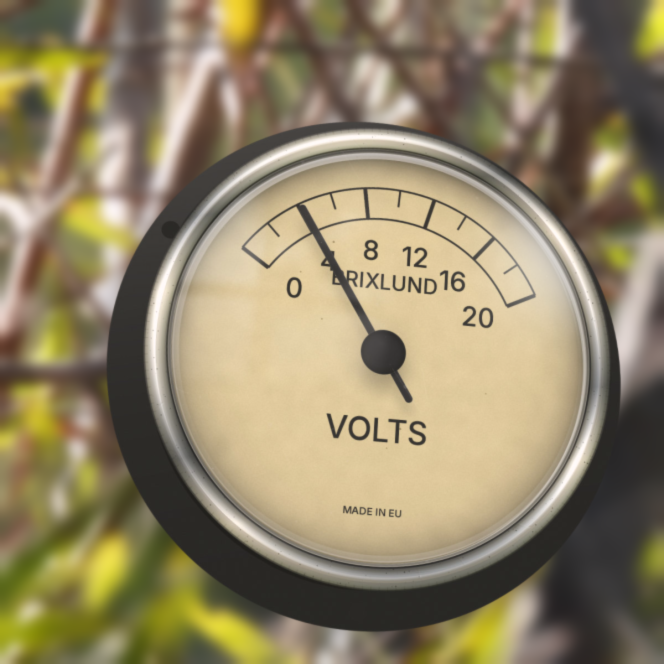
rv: 4; V
